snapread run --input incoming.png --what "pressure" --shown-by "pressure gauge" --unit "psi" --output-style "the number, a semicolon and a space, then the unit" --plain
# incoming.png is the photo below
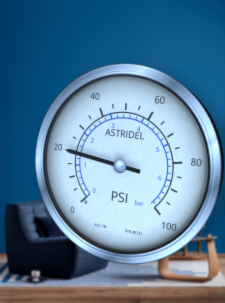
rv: 20; psi
